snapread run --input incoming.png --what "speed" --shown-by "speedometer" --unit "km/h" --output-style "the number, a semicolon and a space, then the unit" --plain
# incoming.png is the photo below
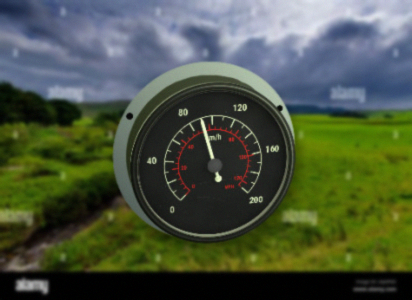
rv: 90; km/h
